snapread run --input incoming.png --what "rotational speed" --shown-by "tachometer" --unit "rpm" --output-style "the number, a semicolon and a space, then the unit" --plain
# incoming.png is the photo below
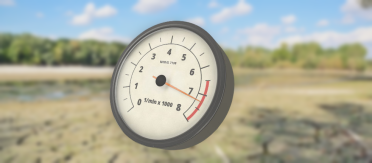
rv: 7250; rpm
